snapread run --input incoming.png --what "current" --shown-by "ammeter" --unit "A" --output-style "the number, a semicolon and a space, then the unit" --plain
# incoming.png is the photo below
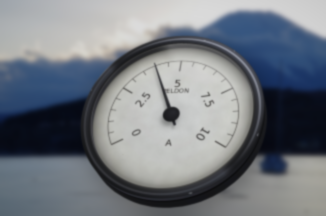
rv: 4; A
